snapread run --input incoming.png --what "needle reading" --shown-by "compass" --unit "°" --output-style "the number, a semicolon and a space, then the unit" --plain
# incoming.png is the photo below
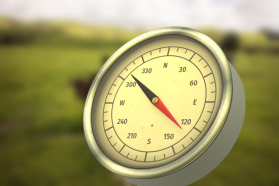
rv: 130; °
